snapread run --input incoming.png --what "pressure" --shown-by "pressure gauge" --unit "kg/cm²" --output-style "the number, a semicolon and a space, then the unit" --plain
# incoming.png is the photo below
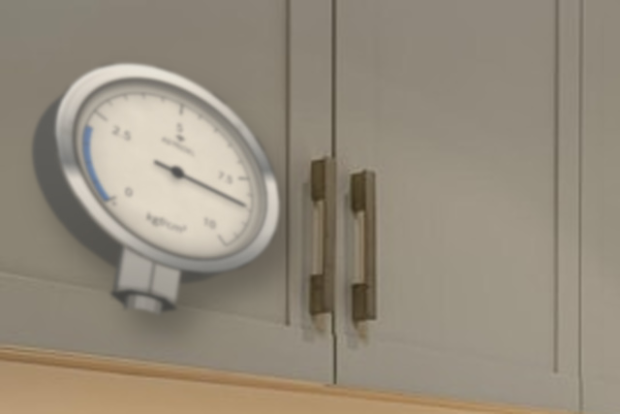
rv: 8.5; kg/cm²
